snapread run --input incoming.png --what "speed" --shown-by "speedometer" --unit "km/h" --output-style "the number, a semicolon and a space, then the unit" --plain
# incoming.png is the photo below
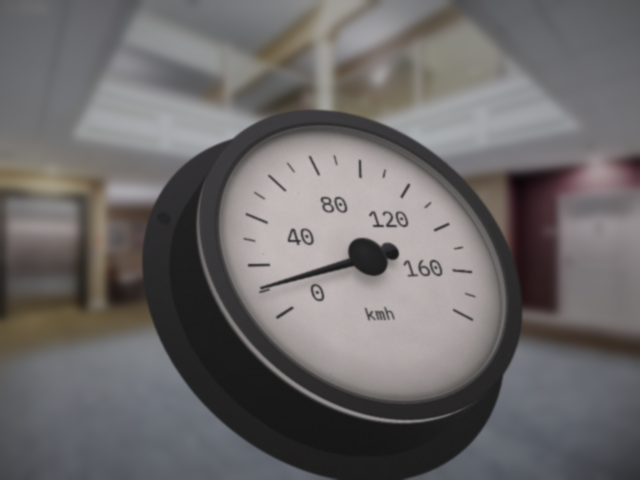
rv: 10; km/h
